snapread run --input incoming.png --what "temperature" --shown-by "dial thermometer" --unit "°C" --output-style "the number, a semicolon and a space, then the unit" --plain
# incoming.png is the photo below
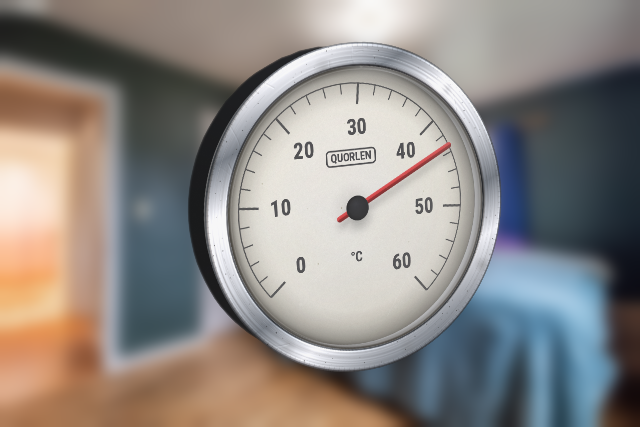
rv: 43; °C
